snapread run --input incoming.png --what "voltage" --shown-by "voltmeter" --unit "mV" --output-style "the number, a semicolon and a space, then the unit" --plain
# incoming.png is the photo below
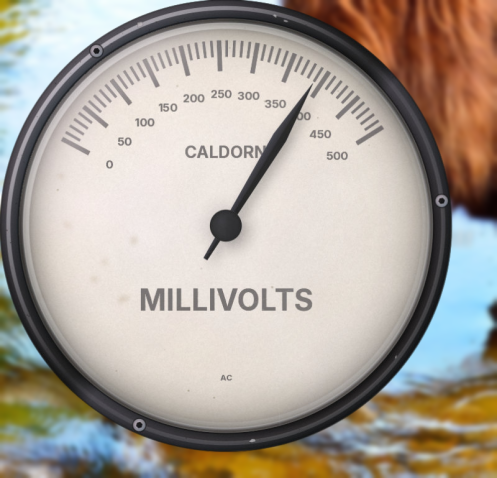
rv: 390; mV
